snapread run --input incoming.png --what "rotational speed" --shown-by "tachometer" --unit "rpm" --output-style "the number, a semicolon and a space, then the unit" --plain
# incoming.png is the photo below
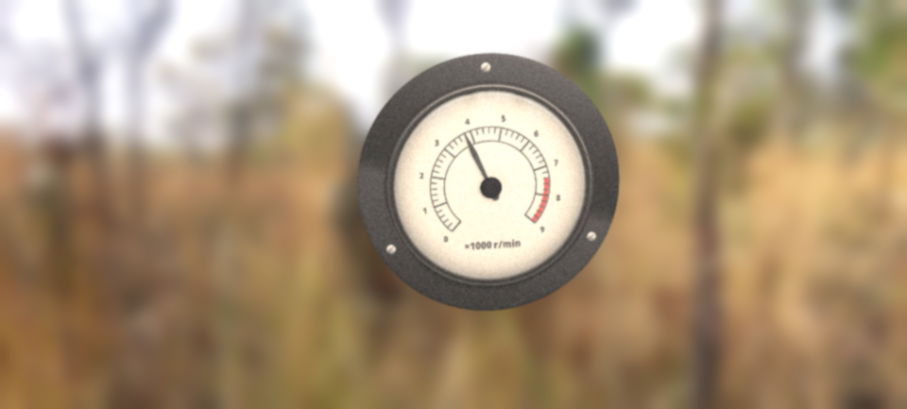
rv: 3800; rpm
